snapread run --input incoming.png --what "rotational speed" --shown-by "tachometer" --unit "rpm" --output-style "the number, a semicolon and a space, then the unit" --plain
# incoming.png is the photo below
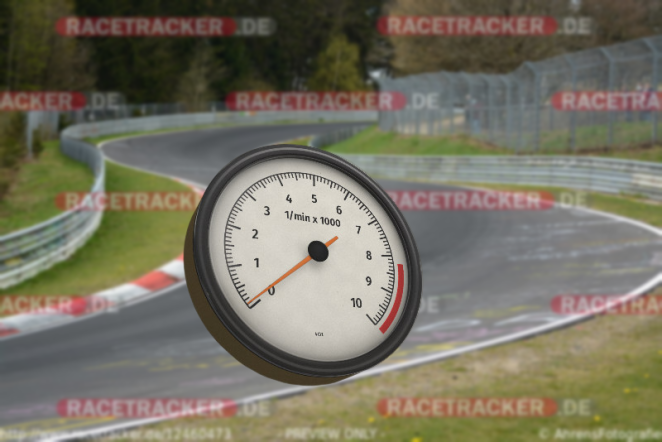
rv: 100; rpm
